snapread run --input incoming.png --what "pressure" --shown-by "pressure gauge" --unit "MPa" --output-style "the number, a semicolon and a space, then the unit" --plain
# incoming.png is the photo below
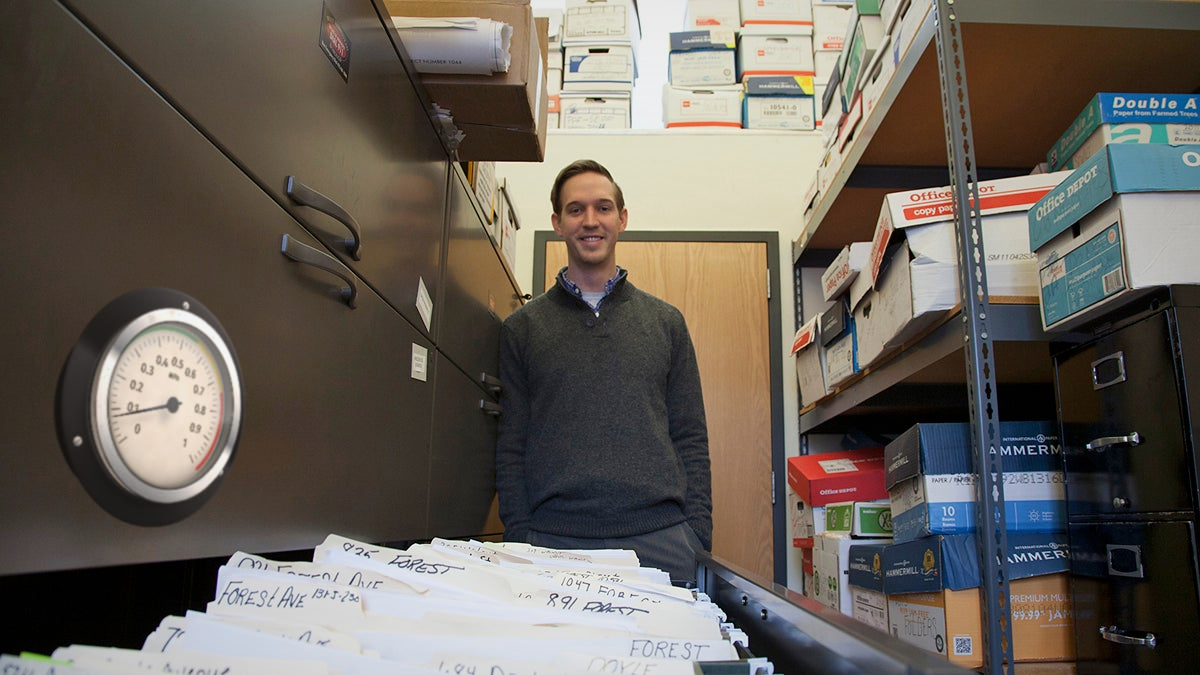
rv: 0.08; MPa
